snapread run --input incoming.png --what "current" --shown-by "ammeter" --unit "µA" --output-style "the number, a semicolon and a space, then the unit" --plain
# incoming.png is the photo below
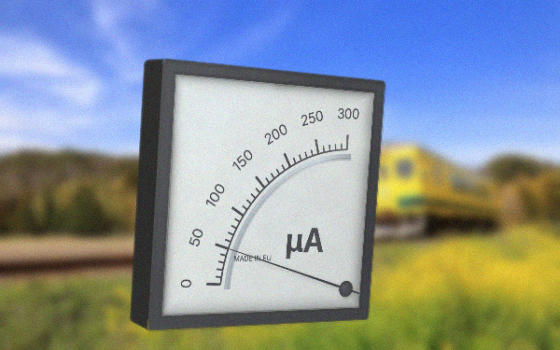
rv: 50; µA
